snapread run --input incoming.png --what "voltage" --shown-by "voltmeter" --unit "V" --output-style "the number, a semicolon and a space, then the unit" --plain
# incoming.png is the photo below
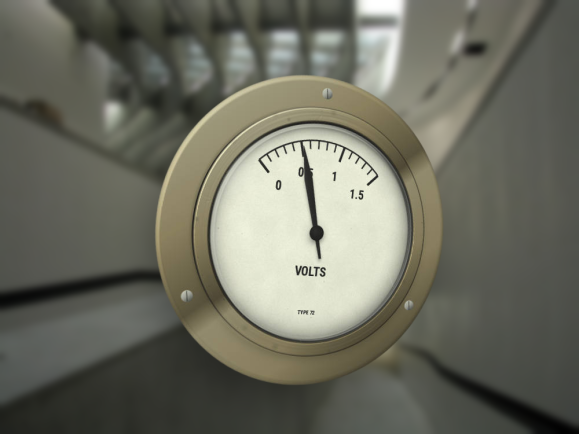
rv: 0.5; V
